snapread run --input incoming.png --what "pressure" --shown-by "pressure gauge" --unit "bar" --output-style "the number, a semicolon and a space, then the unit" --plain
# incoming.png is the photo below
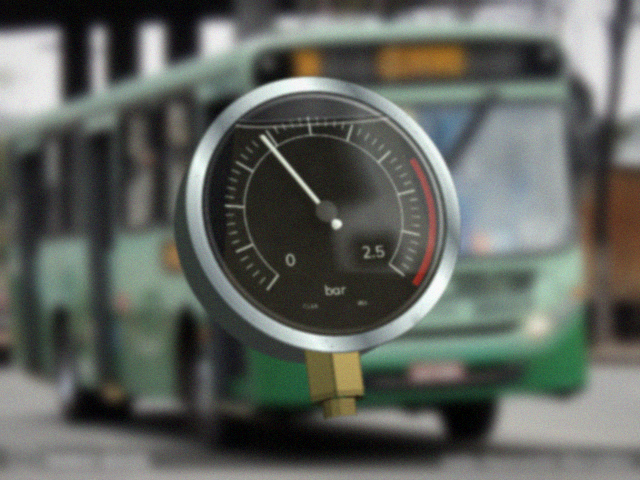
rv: 0.95; bar
